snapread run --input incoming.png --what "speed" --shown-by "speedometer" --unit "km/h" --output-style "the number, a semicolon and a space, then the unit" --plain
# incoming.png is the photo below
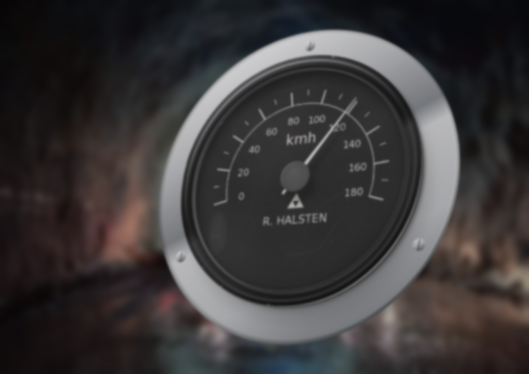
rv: 120; km/h
